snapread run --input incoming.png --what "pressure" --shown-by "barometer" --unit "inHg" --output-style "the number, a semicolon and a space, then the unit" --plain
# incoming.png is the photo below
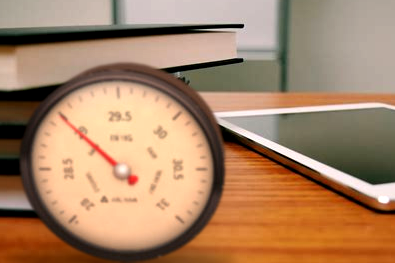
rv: 29; inHg
